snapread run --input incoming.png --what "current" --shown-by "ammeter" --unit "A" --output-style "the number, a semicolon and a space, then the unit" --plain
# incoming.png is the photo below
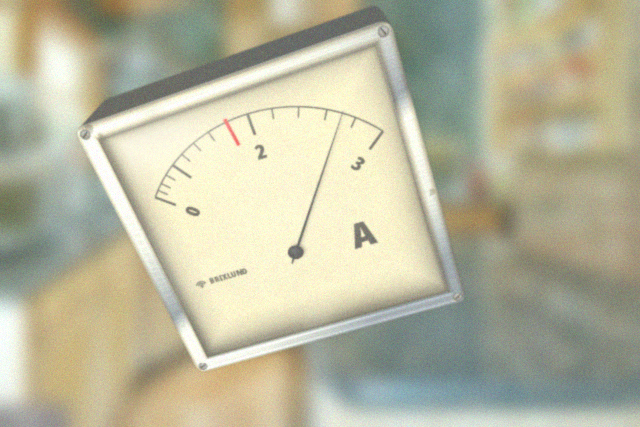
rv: 2.7; A
